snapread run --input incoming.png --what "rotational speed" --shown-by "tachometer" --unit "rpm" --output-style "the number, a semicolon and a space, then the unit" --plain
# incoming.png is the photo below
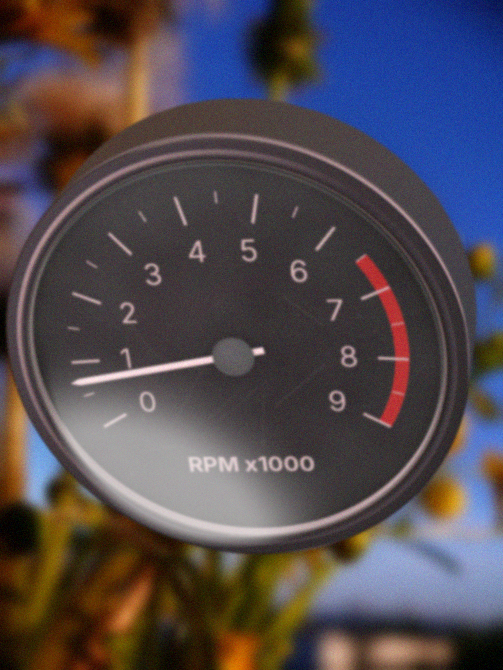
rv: 750; rpm
